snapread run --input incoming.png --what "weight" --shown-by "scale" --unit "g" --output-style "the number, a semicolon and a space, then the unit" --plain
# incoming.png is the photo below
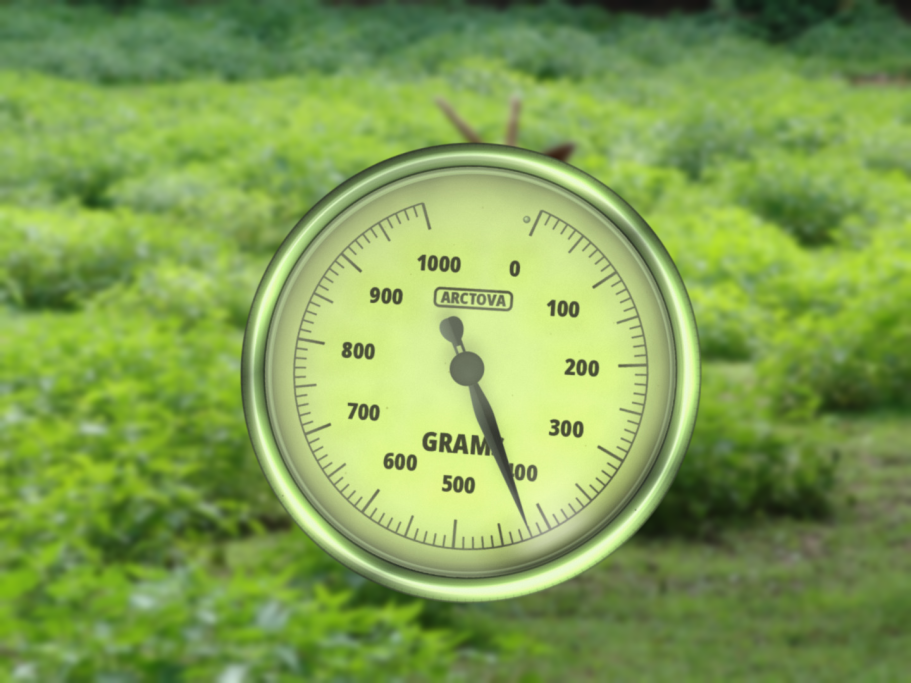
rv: 420; g
